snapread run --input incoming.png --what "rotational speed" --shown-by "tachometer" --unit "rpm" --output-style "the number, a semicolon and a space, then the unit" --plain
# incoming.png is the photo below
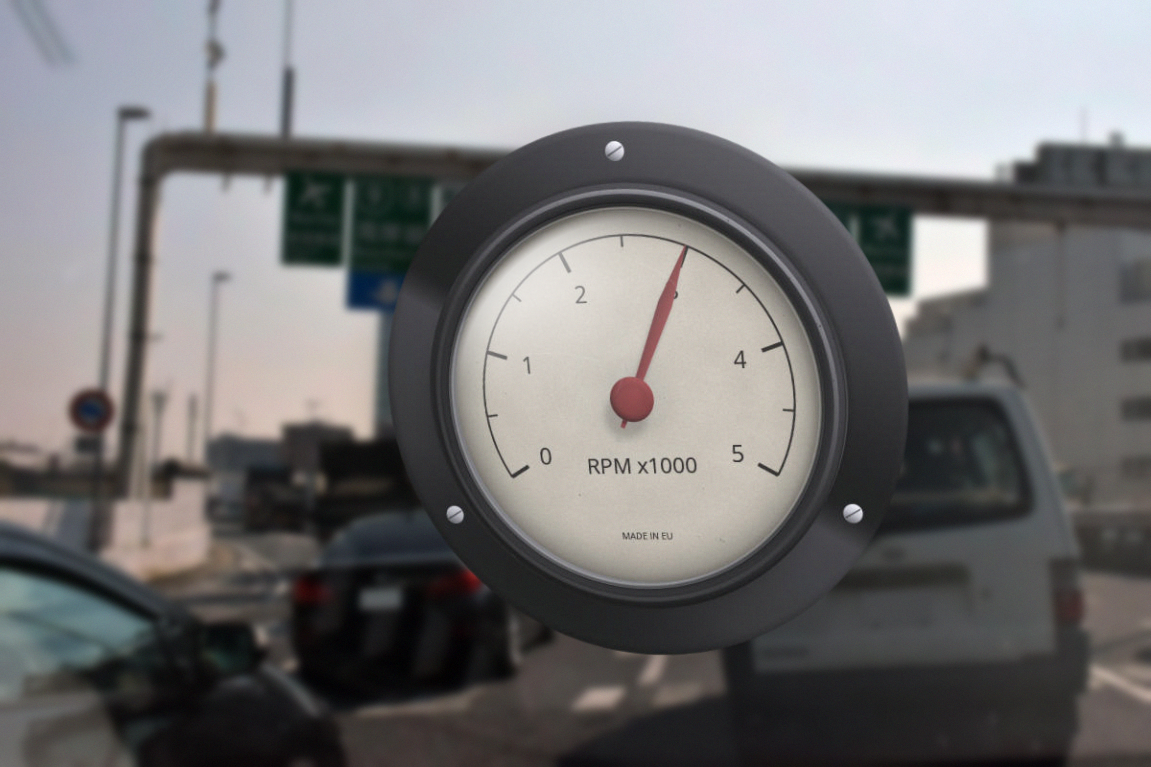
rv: 3000; rpm
